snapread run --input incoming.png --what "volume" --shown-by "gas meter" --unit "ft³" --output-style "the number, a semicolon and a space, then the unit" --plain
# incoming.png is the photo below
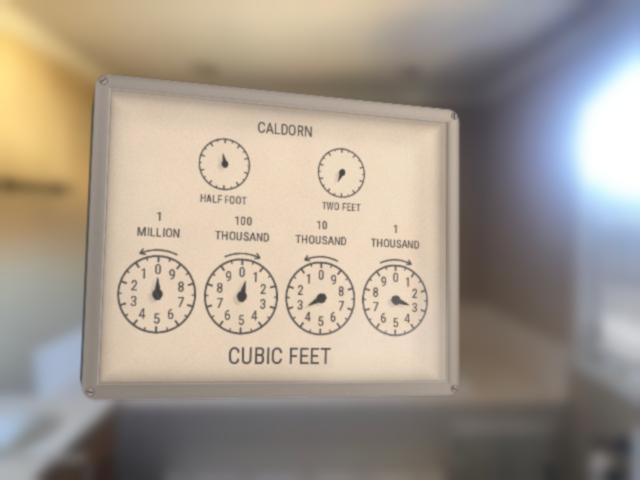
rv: 3300; ft³
